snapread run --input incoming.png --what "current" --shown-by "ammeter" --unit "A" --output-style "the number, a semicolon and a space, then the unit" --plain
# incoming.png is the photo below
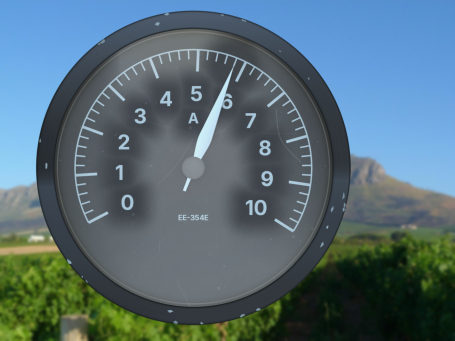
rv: 5.8; A
